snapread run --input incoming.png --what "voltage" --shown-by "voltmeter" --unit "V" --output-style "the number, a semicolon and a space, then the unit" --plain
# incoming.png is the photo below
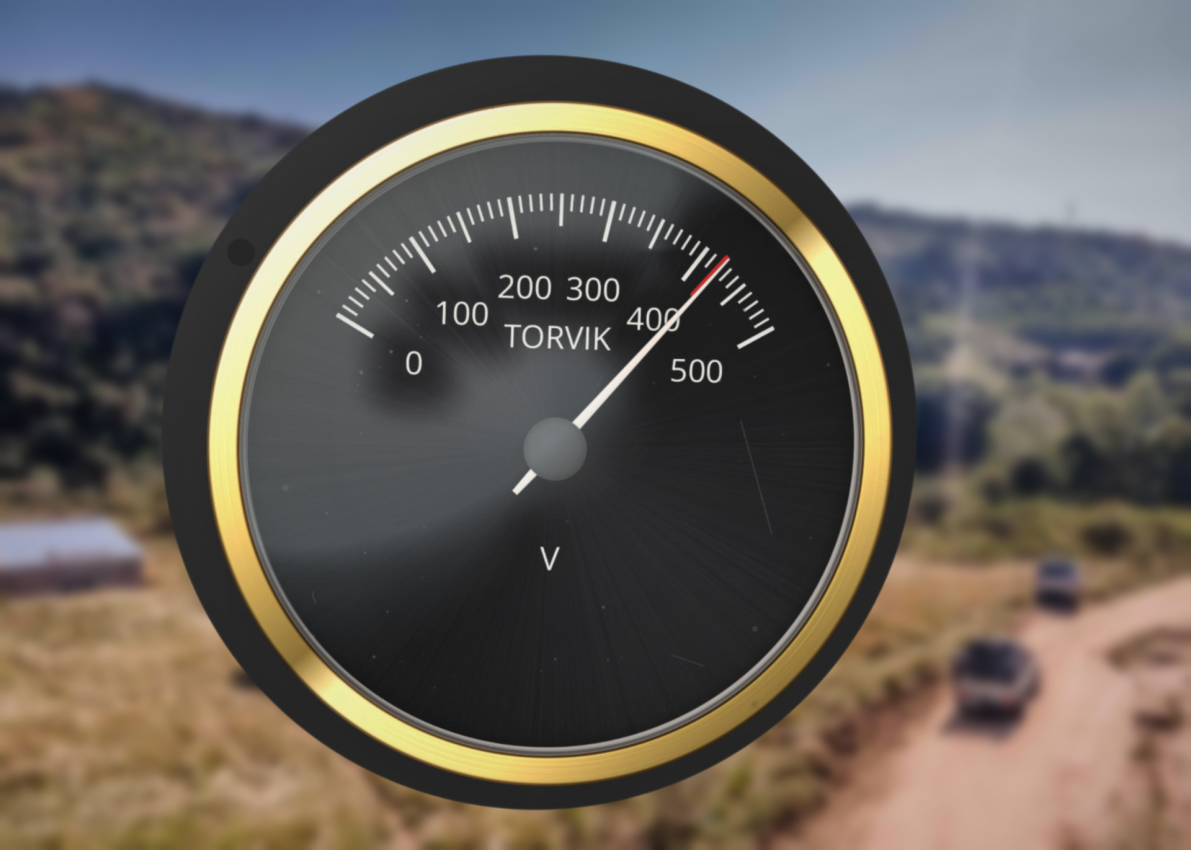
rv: 420; V
